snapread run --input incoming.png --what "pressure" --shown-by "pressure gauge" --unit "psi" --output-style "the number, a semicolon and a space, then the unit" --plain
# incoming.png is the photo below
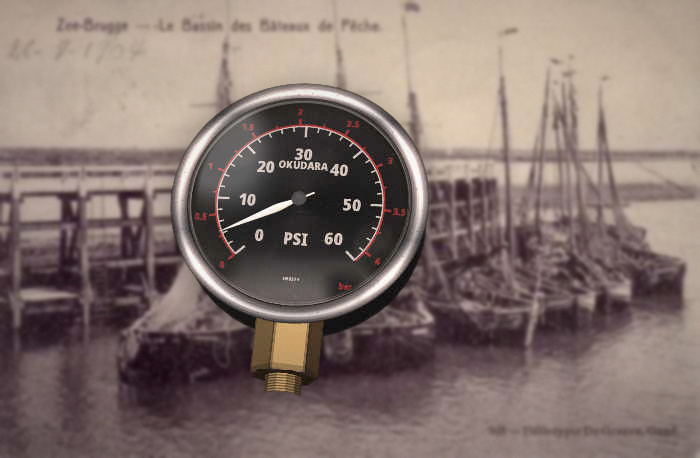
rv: 4; psi
